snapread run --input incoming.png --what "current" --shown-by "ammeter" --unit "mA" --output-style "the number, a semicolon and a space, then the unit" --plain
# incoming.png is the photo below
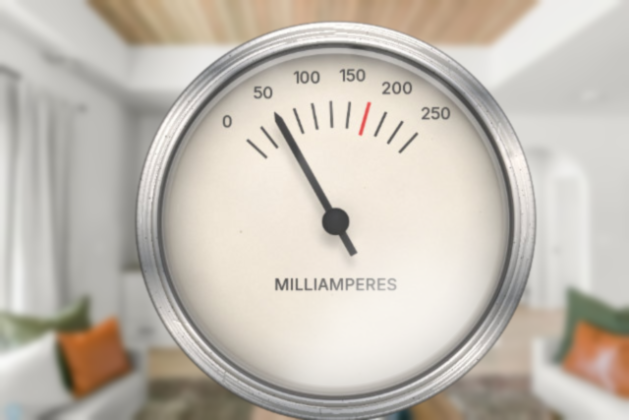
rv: 50; mA
